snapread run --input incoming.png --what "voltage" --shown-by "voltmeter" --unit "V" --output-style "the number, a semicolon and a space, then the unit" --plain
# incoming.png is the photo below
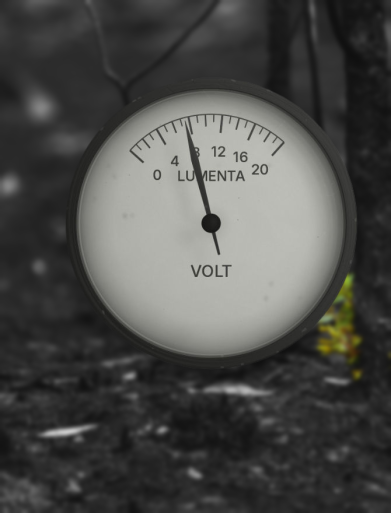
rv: 7.5; V
